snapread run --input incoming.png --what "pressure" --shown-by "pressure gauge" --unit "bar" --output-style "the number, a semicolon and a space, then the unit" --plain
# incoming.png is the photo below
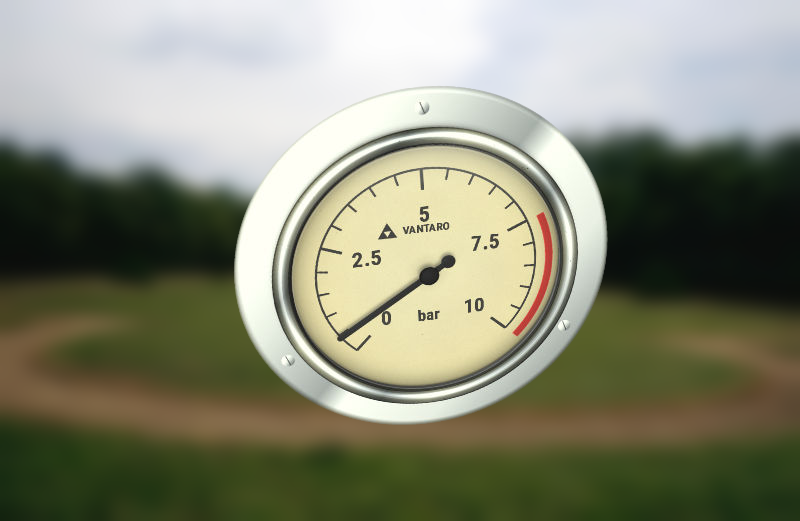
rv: 0.5; bar
